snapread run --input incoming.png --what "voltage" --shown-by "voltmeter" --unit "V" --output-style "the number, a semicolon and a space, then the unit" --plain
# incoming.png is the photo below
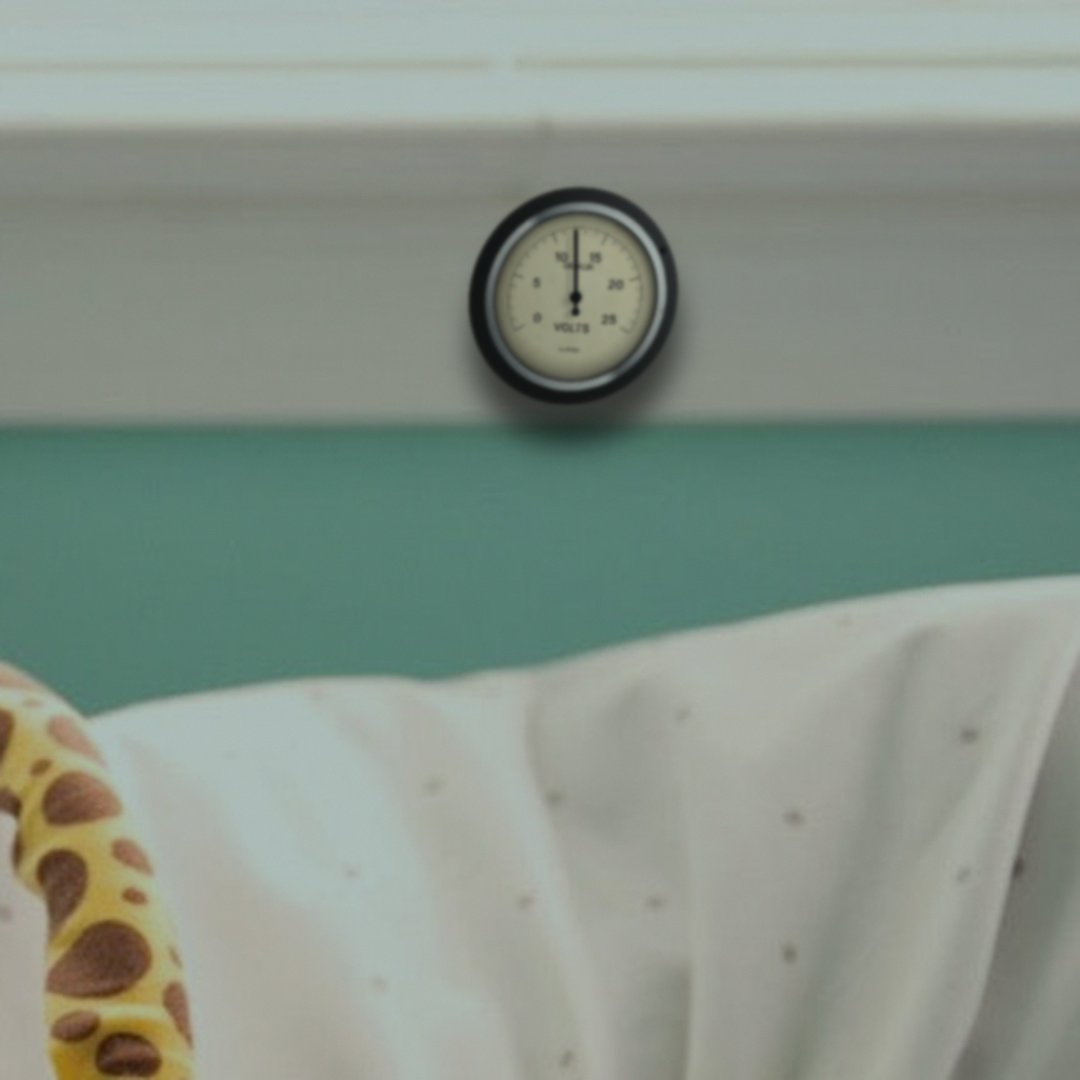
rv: 12; V
